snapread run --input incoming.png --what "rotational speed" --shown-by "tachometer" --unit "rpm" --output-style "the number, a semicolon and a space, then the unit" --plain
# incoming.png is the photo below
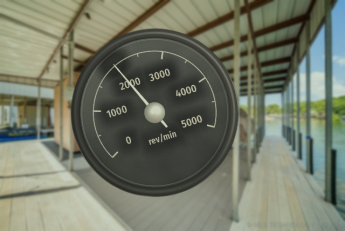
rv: 2000; rpm
